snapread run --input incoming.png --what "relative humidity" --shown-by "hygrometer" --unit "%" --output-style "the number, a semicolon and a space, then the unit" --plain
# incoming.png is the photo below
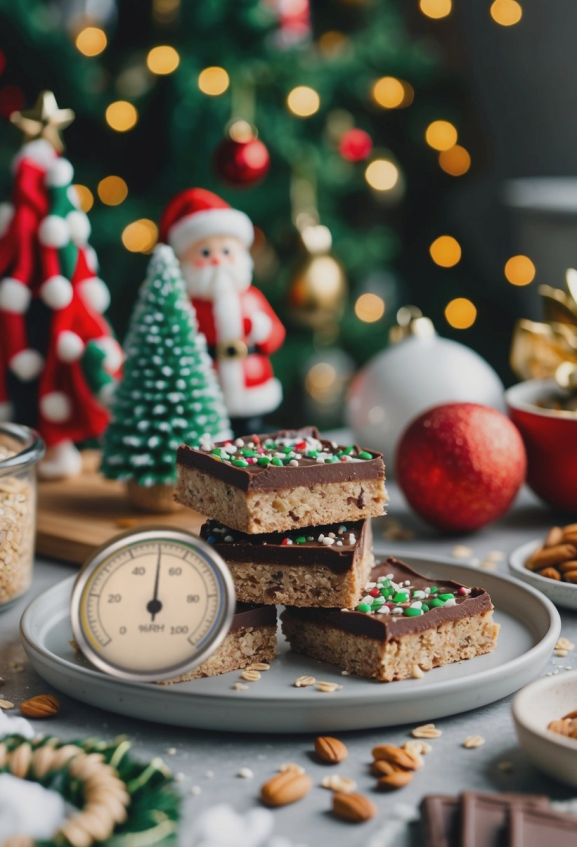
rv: 50; %
